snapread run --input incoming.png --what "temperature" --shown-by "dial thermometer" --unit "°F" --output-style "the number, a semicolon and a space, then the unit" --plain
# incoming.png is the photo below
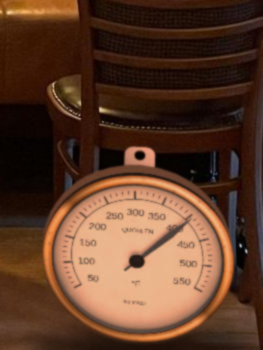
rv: 400; °F
